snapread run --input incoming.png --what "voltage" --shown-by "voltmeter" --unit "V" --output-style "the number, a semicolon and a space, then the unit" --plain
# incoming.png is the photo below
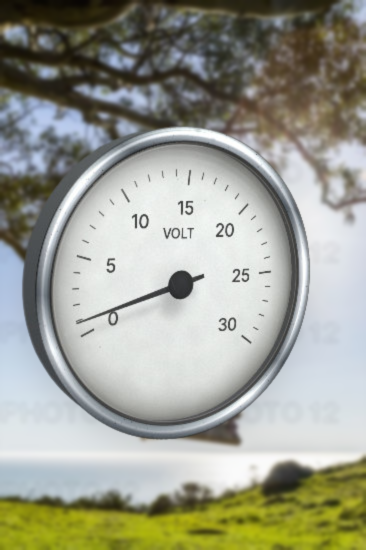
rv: 1; V
